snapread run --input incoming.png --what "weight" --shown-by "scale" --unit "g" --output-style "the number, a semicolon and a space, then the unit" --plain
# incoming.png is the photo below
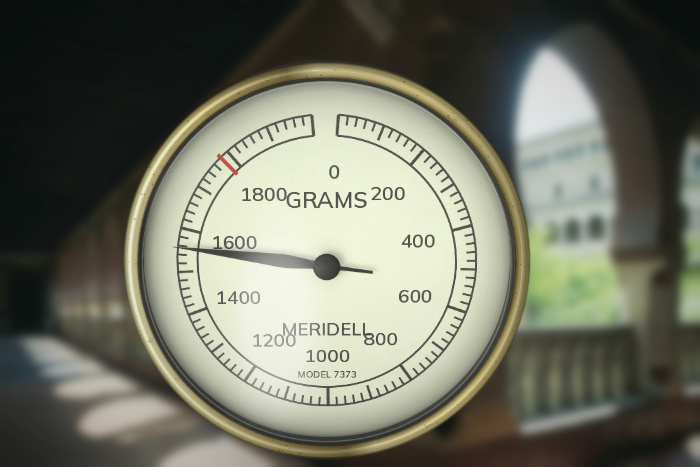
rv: 1560; g
